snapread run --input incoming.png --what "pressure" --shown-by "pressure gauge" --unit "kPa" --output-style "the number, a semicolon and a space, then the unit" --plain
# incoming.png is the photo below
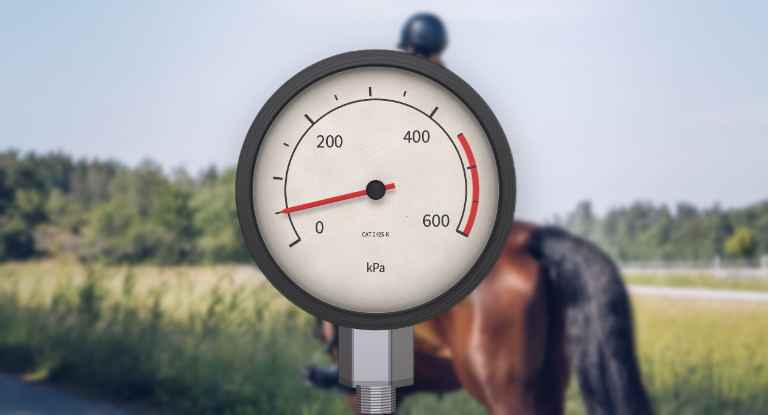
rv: 50; kPa
